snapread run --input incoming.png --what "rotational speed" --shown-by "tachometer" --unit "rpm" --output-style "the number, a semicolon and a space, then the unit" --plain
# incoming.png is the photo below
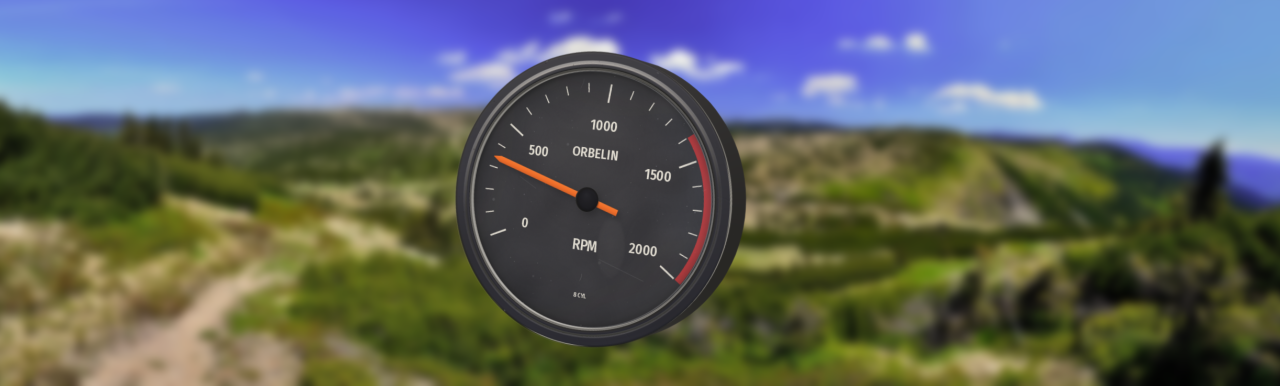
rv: 350; rpm
